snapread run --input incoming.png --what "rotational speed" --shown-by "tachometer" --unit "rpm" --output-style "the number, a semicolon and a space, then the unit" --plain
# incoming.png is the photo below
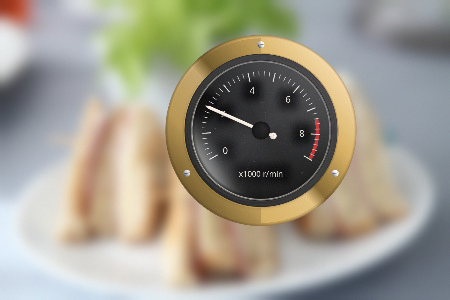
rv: 2000; rpm
